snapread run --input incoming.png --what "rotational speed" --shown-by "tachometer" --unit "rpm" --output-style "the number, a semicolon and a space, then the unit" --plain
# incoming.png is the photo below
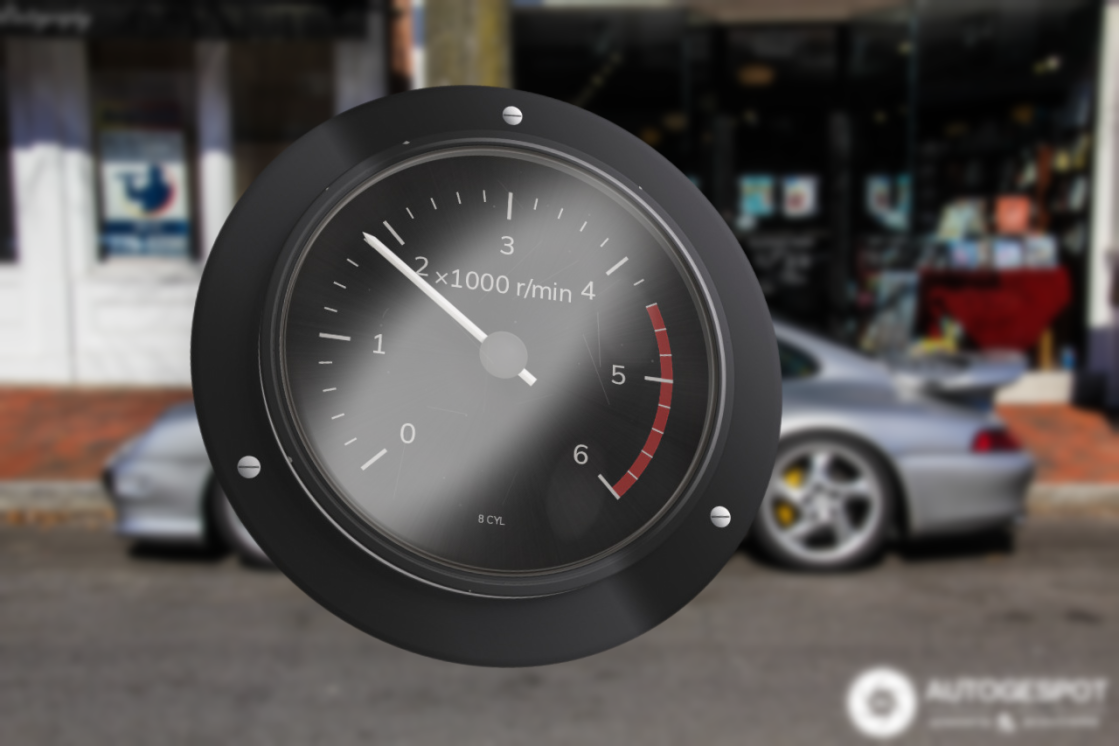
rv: 1800; rpm
